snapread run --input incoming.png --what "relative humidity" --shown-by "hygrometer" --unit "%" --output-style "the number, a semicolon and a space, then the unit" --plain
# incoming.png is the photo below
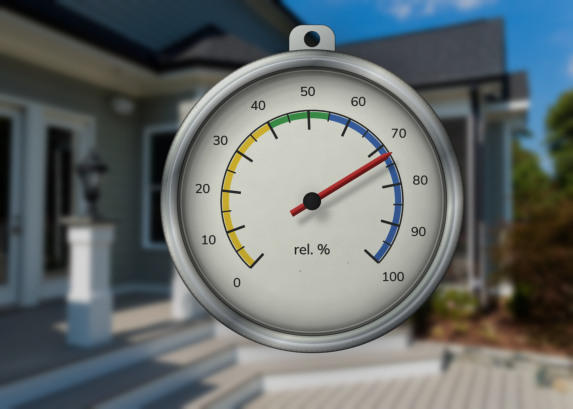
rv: 72.5; %
